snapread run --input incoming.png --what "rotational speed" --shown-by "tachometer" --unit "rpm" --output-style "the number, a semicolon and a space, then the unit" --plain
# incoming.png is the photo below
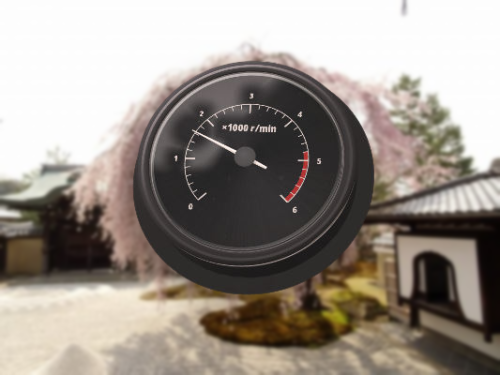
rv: 1600; rpm
